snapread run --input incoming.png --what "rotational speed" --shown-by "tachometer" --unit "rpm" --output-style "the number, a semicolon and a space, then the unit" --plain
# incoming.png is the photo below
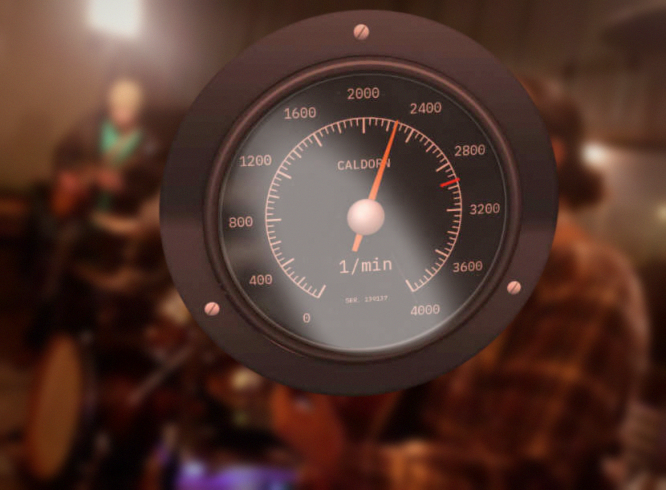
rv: 2250; rpm
